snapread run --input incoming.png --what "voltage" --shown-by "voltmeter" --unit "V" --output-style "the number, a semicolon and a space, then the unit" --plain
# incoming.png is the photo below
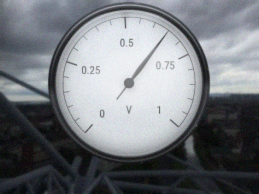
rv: 0.65; V
